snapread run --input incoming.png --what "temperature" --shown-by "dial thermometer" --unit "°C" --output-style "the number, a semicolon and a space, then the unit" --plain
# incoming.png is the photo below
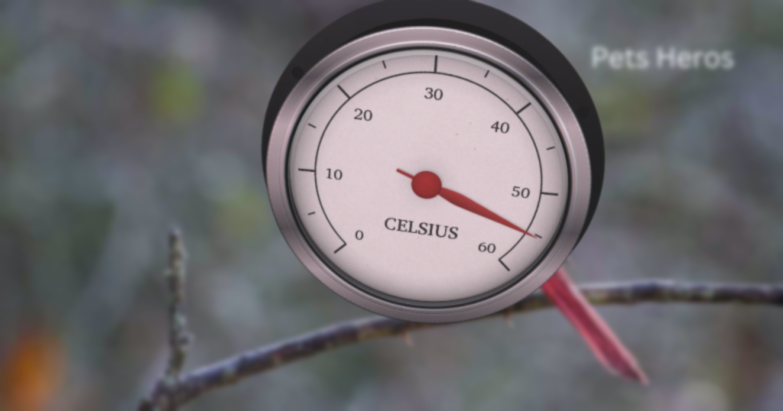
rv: 55; °C
